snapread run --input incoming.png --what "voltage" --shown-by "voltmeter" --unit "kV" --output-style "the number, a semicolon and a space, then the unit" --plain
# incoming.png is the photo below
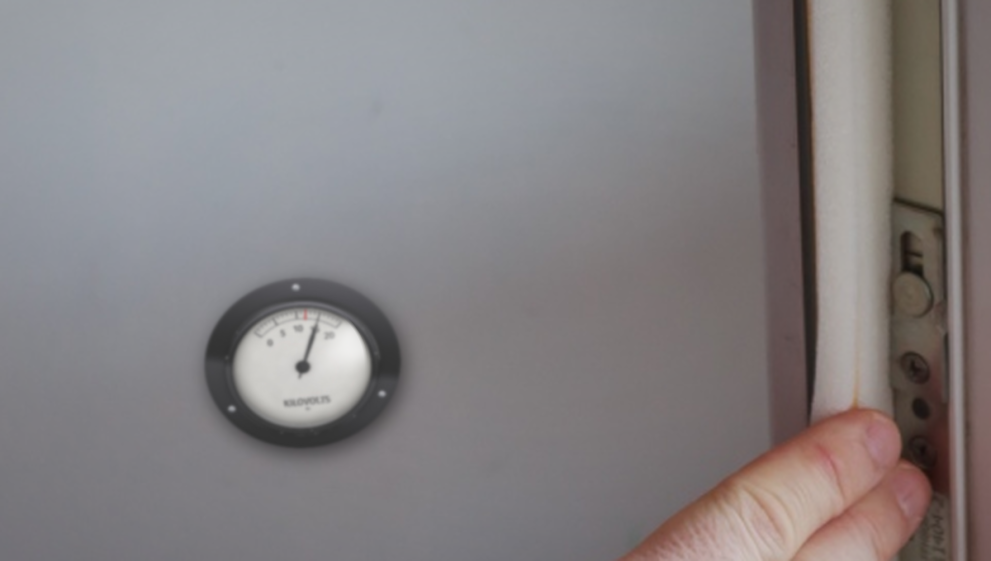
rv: 15; kV
